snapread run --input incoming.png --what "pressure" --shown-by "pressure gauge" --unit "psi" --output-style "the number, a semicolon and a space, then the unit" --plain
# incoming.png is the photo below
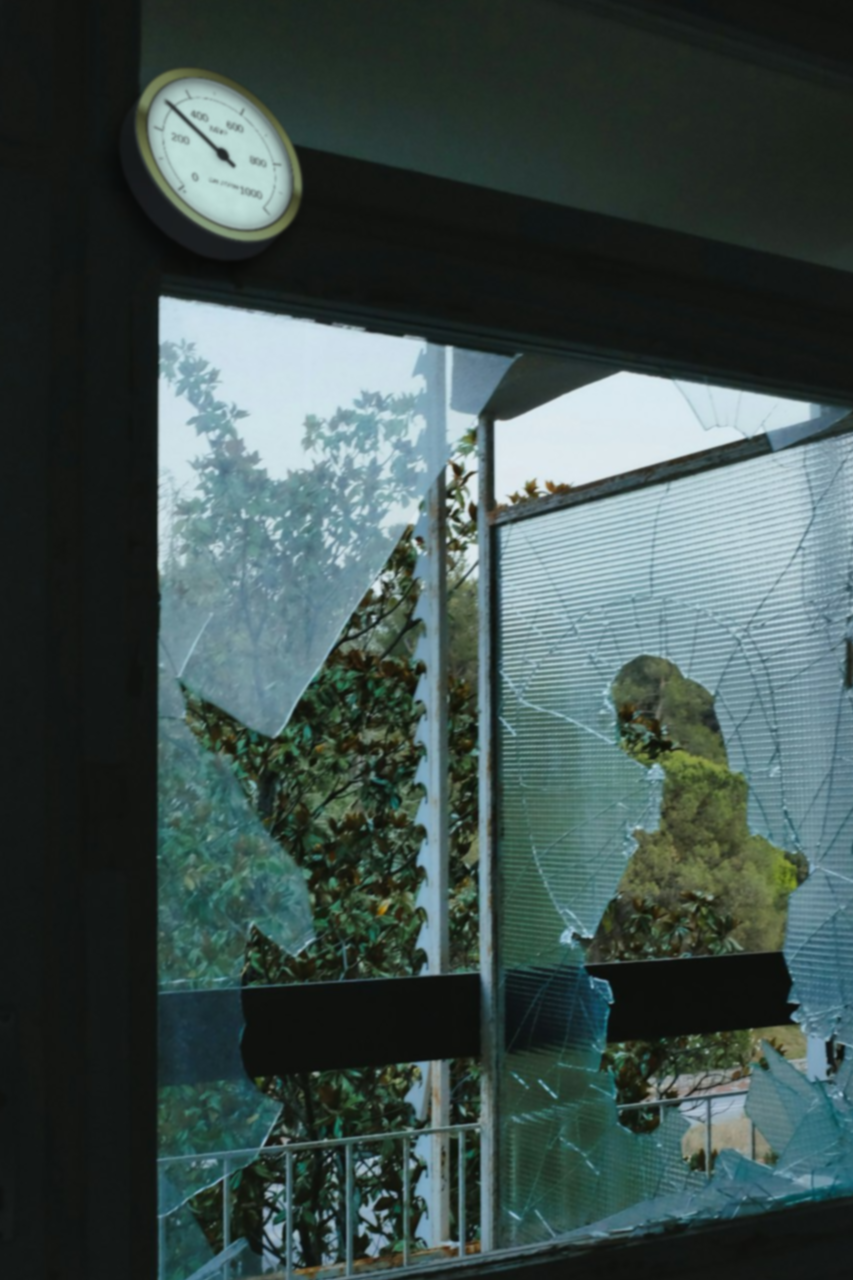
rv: 300; psi
